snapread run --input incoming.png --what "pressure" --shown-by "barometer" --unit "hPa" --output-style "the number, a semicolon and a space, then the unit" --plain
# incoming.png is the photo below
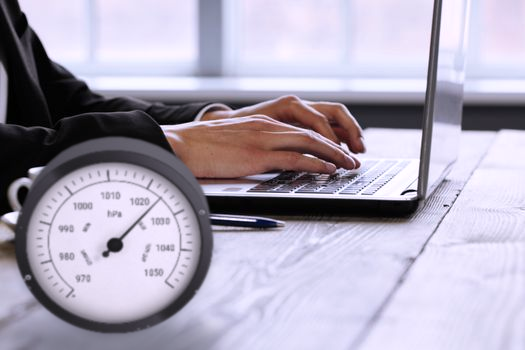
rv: 1024; hPa
